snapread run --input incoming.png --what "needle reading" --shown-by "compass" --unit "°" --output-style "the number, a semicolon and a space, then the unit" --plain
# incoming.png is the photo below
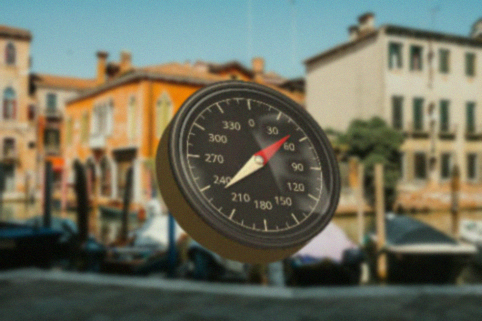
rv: 50; °
